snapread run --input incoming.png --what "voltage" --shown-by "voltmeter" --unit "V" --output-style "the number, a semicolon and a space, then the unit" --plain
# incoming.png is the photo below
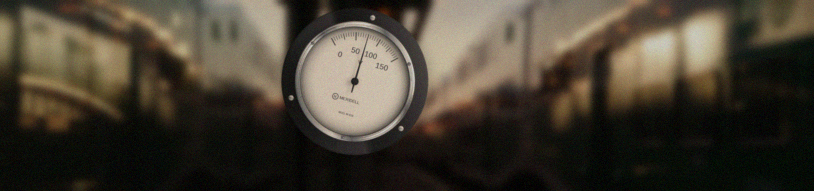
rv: 75; V
